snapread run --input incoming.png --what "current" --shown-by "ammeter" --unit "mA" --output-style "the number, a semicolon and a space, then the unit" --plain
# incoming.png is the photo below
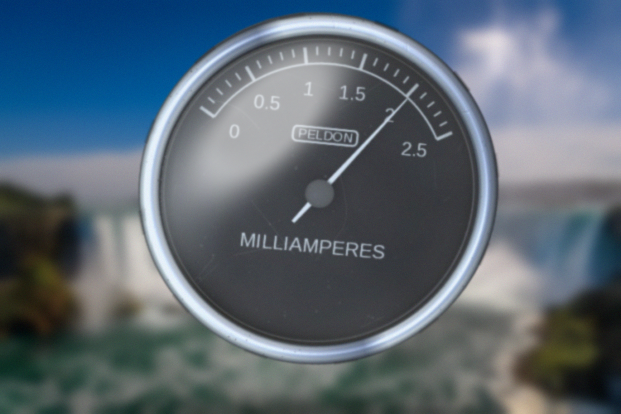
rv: 2; mA
